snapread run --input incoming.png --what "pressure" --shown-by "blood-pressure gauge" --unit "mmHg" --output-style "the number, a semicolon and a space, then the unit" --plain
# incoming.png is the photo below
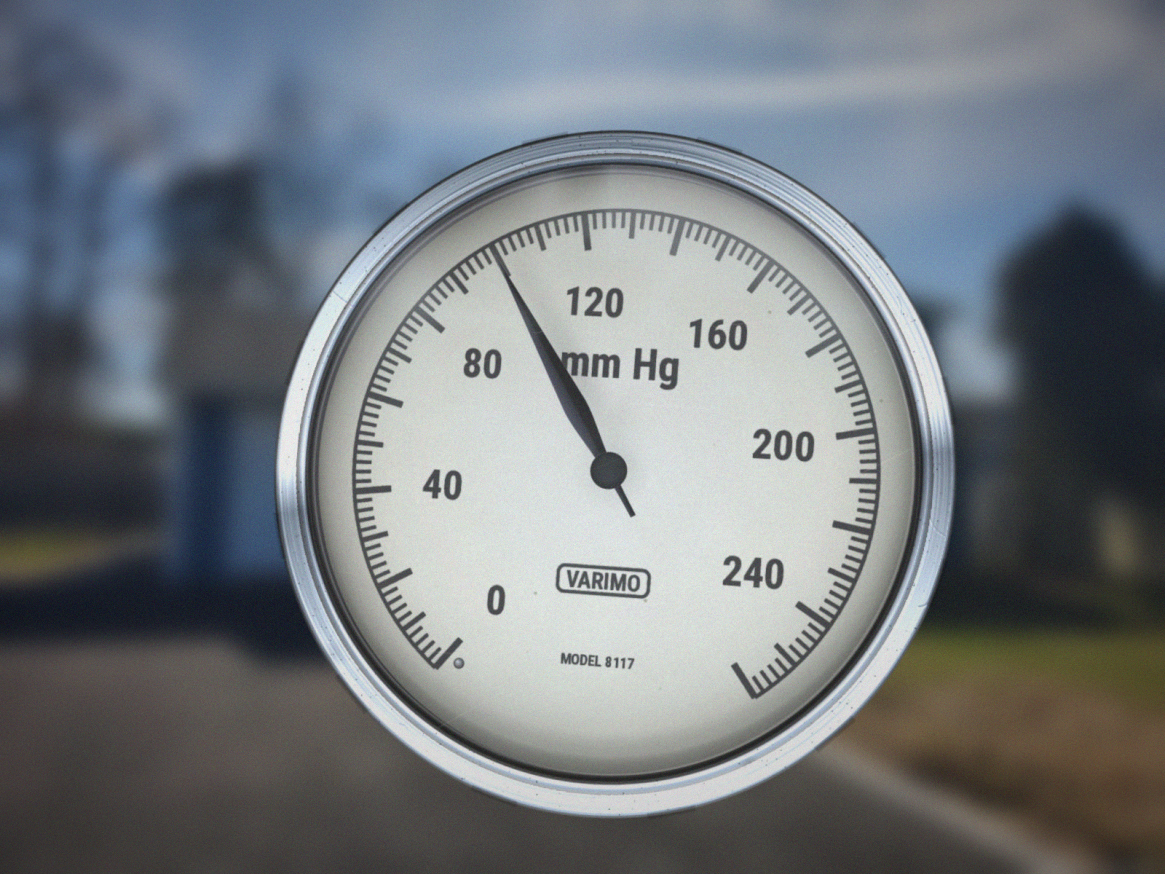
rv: 100; mmHg
